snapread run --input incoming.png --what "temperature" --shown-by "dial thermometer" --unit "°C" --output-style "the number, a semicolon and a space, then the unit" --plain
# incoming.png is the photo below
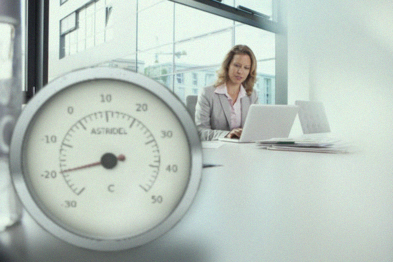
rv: -20; °C
